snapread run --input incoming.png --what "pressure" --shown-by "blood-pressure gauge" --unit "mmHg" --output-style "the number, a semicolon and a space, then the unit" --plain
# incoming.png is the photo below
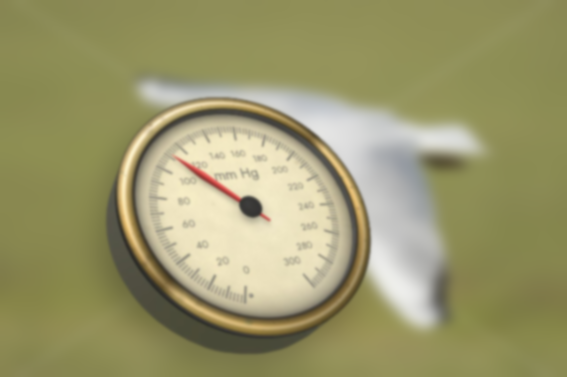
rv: 110; mmHg
